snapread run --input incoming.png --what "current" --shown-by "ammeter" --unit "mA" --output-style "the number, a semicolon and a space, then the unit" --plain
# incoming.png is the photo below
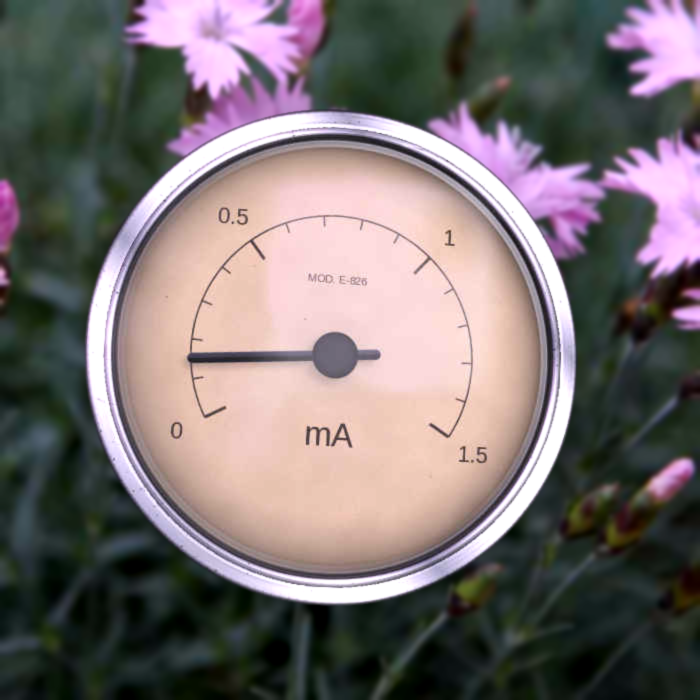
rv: 0.15; mA
